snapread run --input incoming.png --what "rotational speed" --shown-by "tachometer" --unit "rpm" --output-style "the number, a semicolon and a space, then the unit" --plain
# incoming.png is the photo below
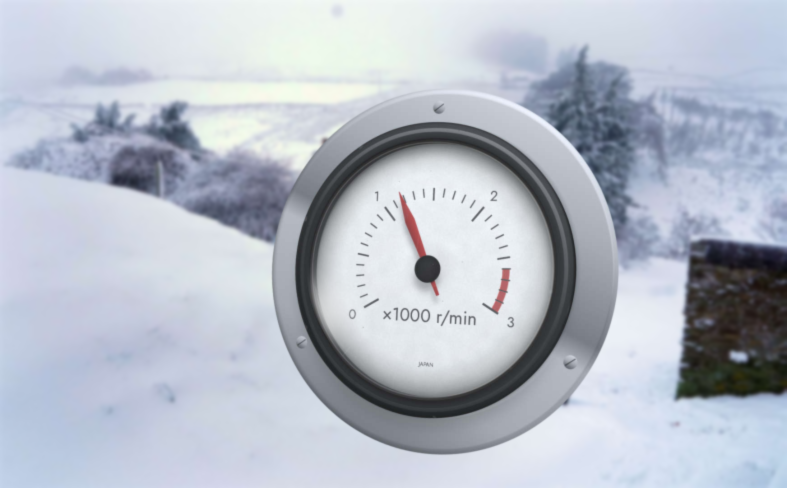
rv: 1200; rpm
